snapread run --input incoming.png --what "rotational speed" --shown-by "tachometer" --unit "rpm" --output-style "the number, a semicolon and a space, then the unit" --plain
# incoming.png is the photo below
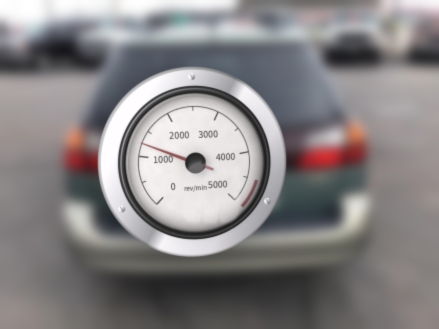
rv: 1250; rpm
